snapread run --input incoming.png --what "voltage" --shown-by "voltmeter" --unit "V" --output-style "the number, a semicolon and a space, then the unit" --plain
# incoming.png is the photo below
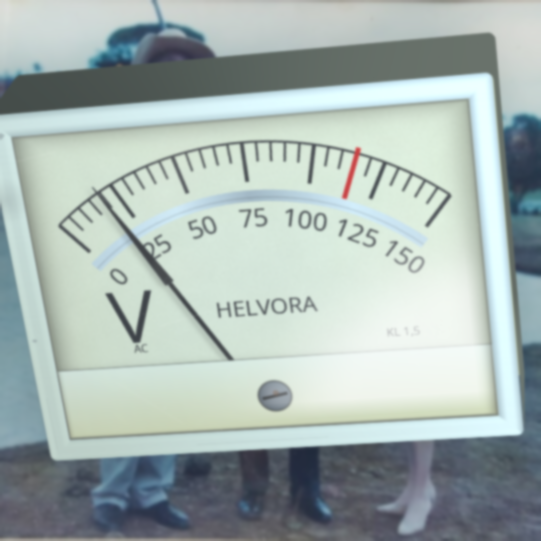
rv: 20; V
